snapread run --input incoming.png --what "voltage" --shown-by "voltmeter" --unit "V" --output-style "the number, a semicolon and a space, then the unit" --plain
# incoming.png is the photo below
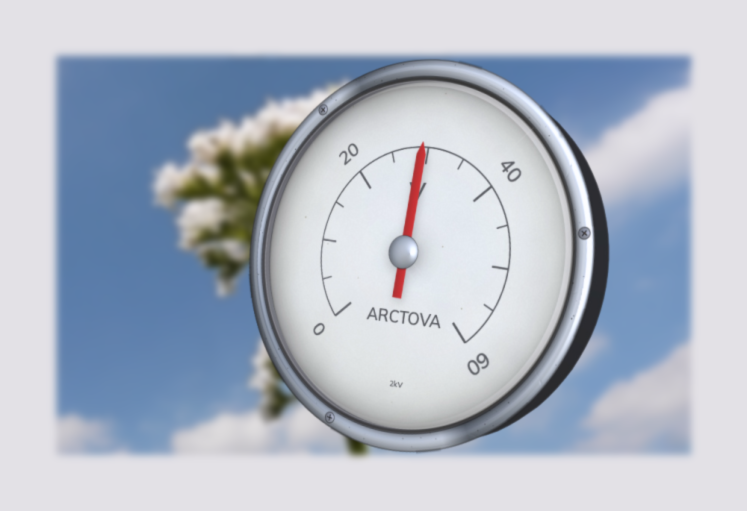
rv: 30; V
